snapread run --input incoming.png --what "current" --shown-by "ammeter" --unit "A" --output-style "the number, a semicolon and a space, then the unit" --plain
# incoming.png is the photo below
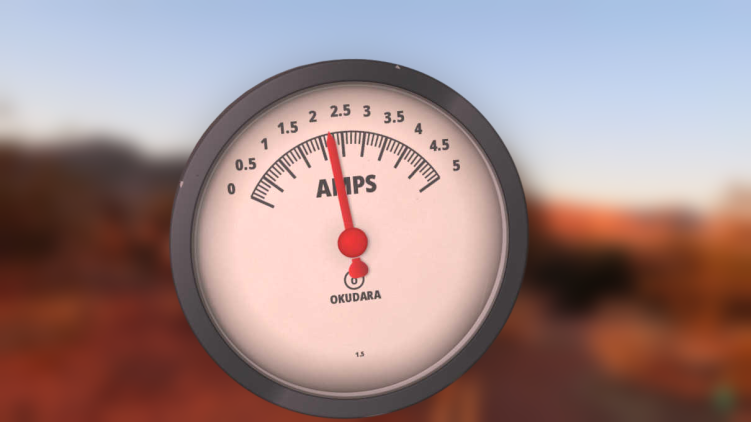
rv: 2.2; A
